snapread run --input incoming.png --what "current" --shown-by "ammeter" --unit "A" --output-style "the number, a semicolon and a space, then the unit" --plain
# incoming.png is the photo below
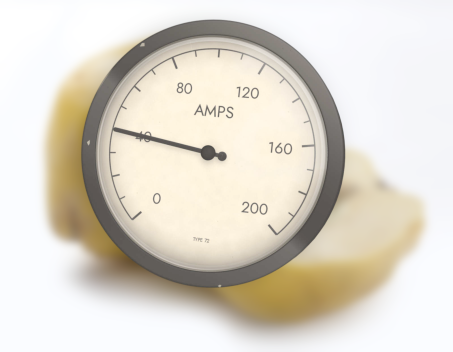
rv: 40; A
